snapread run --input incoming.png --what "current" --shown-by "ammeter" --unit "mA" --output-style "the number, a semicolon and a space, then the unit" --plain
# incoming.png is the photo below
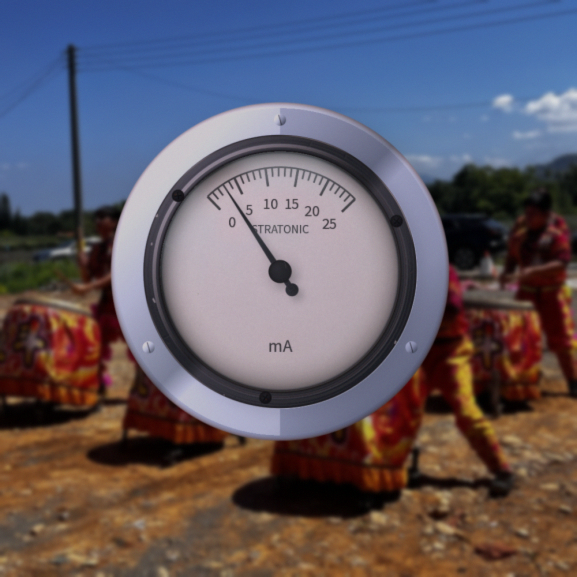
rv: 3; mA
